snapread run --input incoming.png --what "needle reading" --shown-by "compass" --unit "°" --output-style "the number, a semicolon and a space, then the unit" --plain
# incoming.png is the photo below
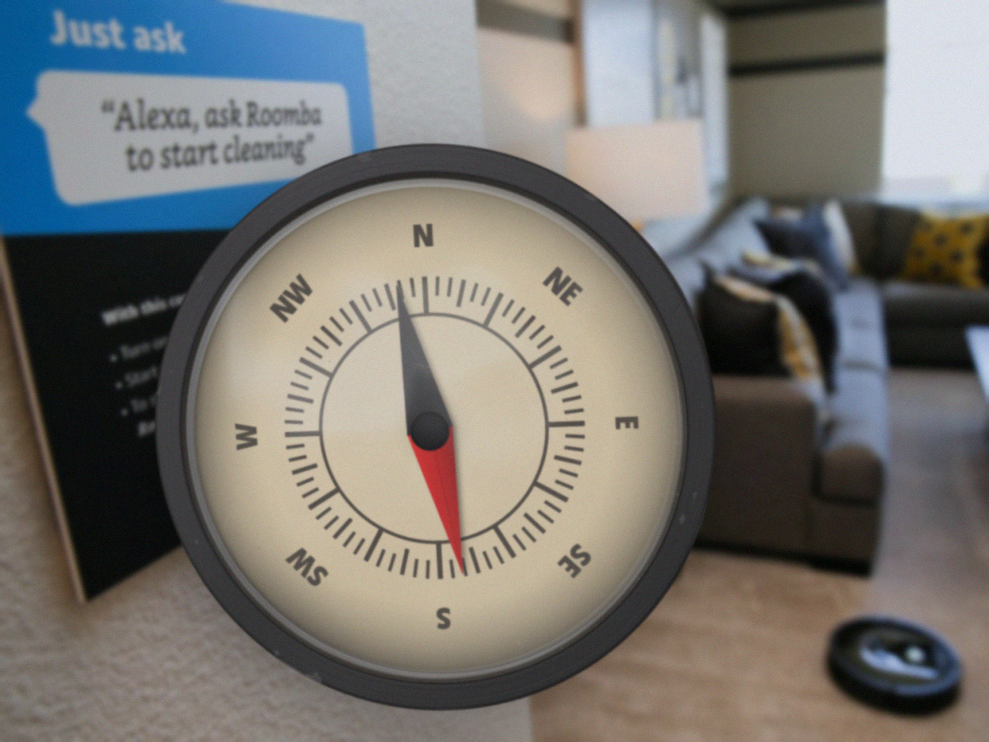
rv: 170; °
